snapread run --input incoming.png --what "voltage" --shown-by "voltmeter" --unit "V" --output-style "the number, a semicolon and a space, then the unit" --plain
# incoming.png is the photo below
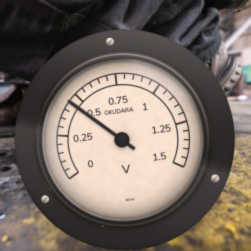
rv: 0.45; V
